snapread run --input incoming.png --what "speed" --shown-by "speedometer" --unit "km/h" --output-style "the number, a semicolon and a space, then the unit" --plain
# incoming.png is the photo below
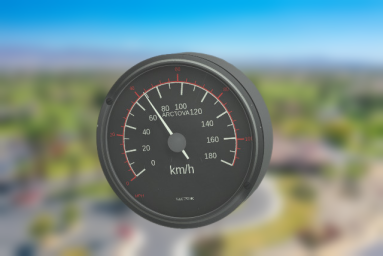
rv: 70; km/h
